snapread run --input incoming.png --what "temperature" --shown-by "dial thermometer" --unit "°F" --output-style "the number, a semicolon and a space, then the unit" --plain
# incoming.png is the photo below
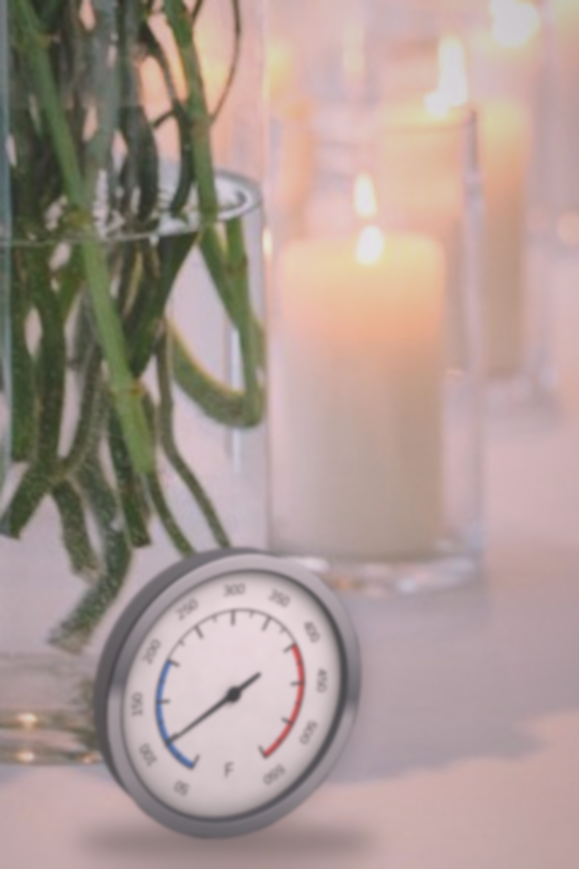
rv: 100; °F
